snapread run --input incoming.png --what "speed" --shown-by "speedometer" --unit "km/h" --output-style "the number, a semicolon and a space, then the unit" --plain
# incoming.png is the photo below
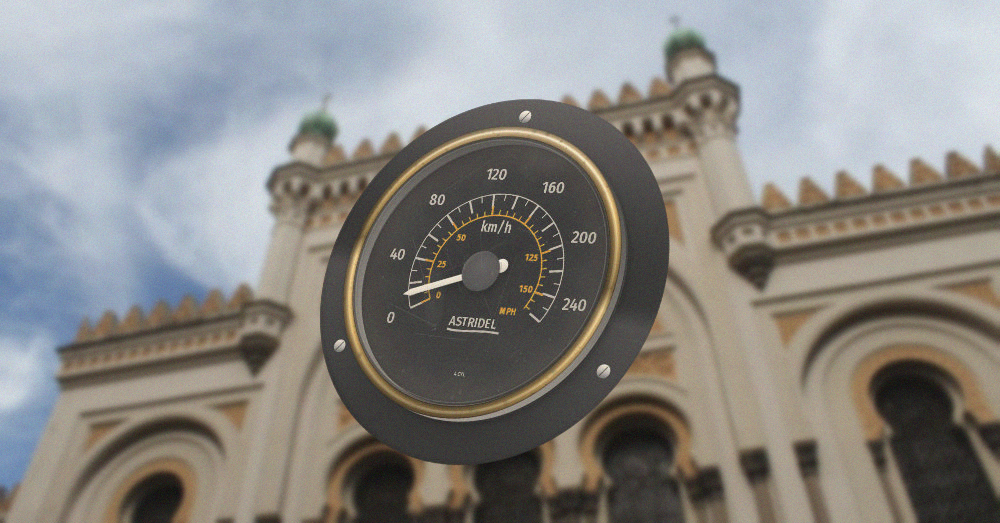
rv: 10; km/h
